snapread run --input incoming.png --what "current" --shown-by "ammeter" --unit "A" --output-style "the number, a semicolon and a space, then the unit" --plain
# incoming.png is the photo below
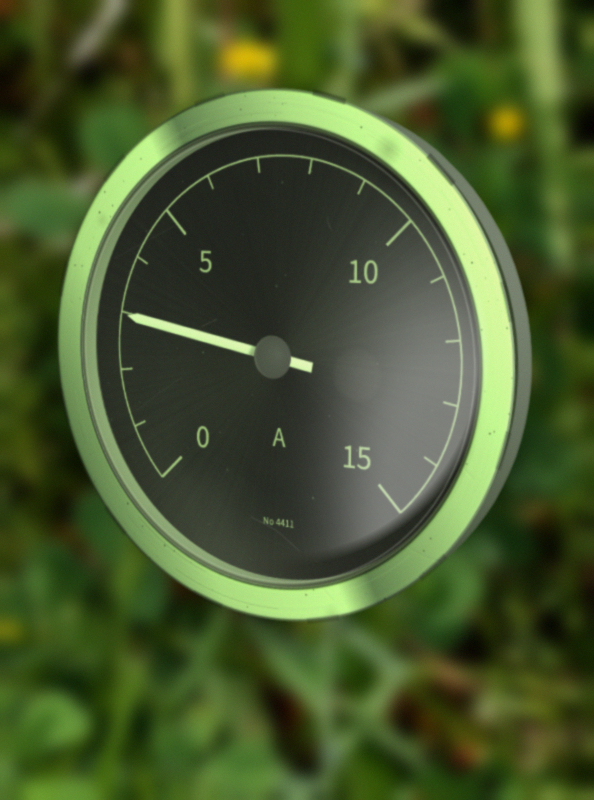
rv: 3; A
